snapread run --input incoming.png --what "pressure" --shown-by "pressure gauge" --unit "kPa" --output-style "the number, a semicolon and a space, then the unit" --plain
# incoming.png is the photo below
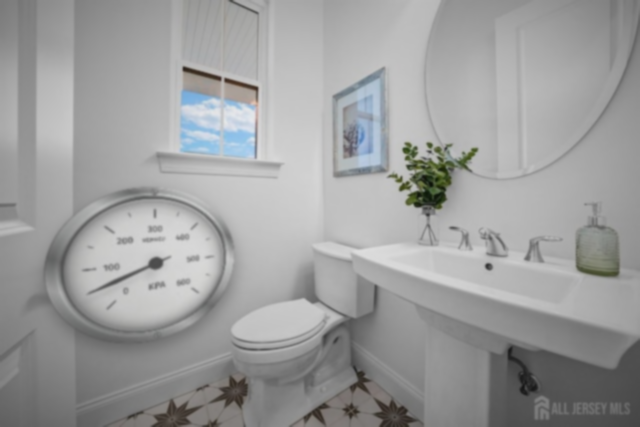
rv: 50; kPa
